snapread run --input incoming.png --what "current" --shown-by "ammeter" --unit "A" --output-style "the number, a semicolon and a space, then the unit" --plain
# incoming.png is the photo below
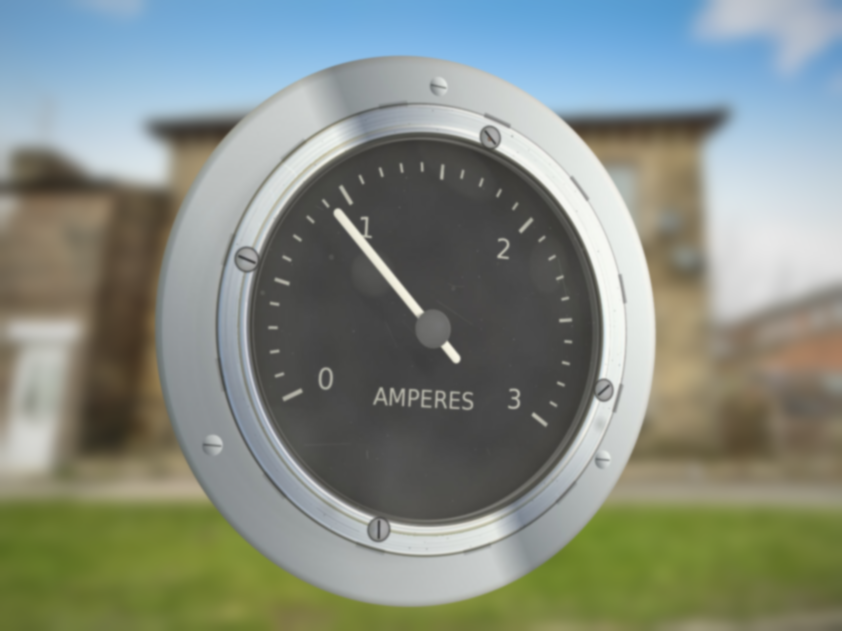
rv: 0.9; A
